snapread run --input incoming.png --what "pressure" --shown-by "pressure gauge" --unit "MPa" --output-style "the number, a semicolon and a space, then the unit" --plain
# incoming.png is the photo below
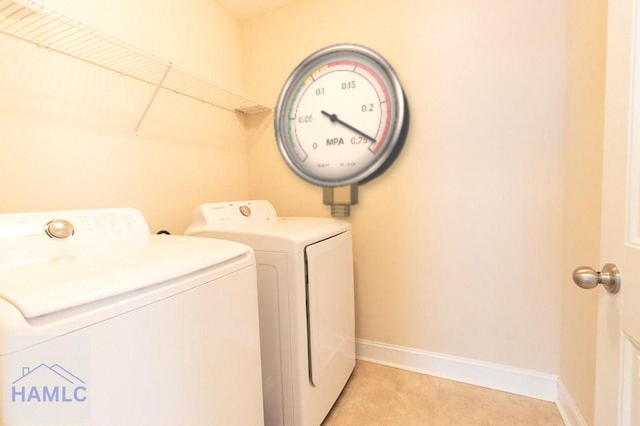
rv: 0.24; MPa
